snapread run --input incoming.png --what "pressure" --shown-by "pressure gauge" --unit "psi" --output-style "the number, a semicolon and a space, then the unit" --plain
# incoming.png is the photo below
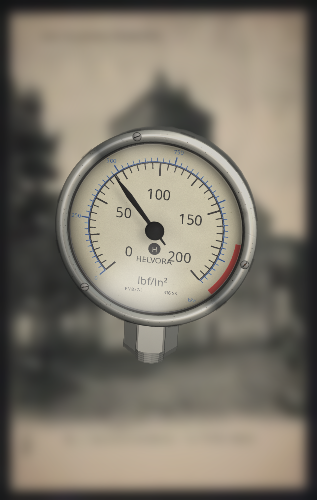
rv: 70; psi
